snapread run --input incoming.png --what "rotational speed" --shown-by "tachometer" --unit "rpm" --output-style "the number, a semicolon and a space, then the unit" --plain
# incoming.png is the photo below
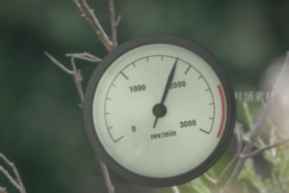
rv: 1800; rpm
